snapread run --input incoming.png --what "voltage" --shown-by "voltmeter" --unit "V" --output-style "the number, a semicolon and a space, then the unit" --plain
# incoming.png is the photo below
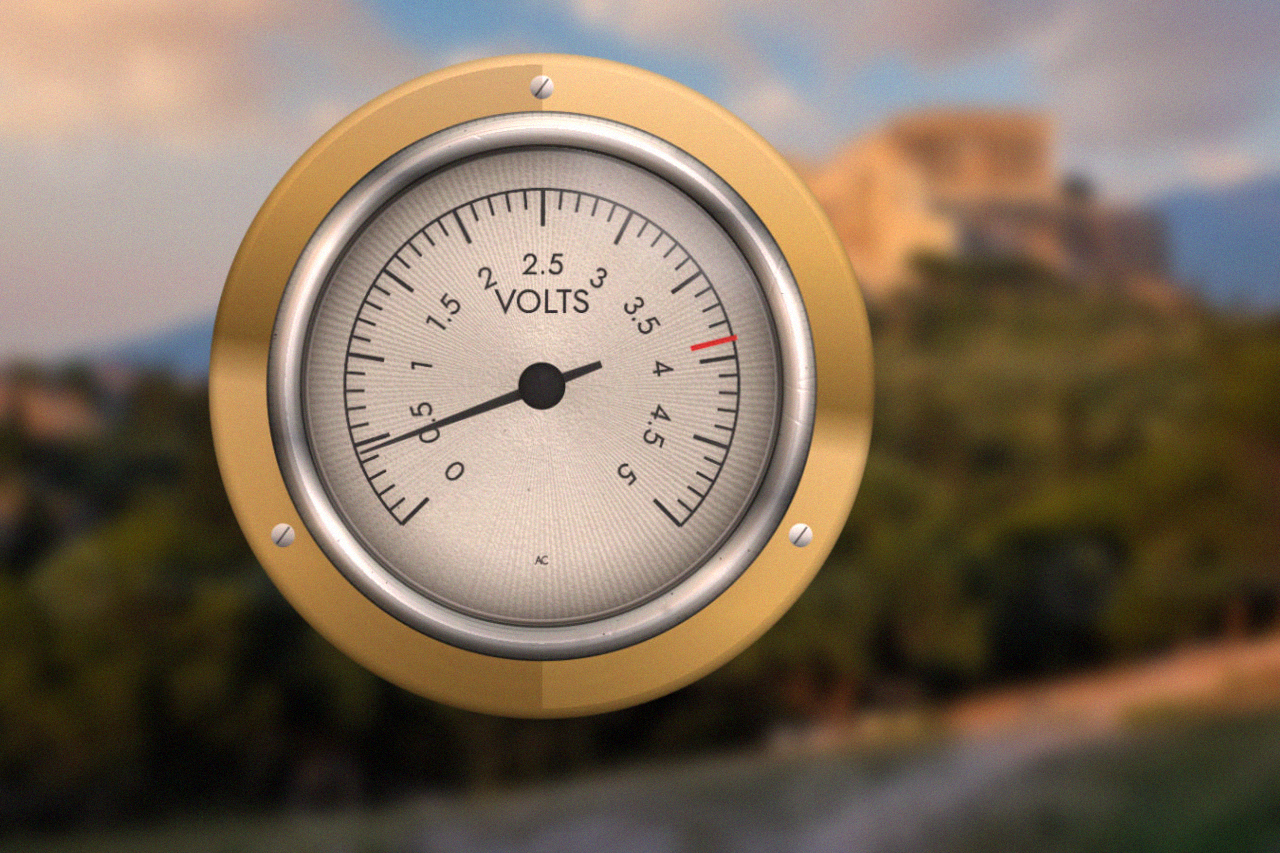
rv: 0.45; V
